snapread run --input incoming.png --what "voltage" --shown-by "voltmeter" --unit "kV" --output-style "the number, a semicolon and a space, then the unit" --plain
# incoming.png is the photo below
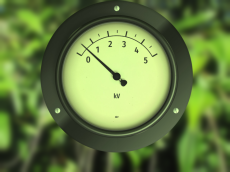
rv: 0.5; kV
